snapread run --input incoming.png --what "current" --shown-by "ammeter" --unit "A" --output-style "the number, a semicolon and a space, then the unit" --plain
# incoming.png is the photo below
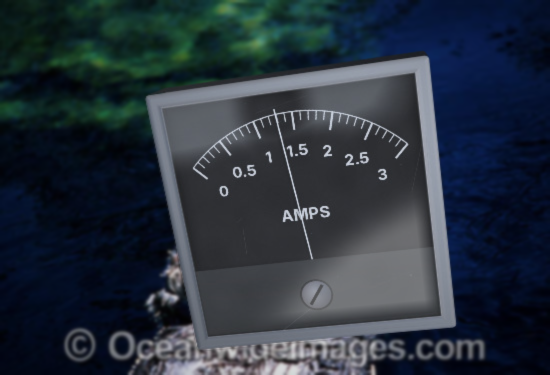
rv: 1.3; A
